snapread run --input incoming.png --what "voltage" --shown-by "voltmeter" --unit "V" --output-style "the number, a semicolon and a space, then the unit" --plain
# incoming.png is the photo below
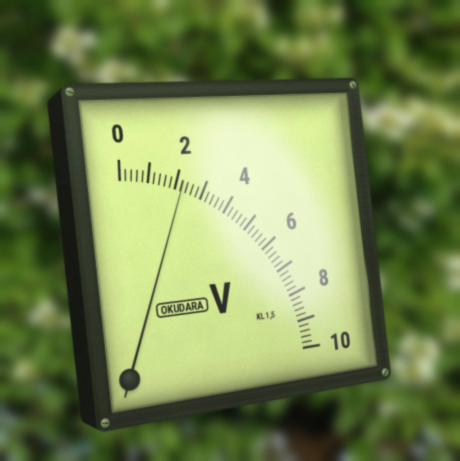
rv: 2.2; V
